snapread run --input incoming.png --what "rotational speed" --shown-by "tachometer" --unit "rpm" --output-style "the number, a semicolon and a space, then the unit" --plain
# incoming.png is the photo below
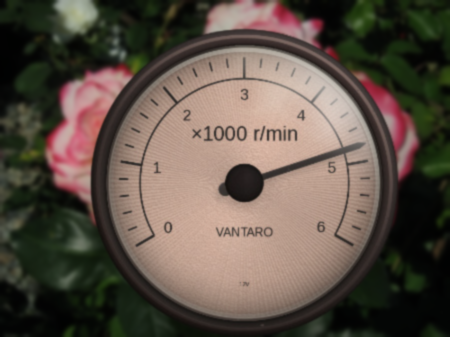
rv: 4800; rpm
